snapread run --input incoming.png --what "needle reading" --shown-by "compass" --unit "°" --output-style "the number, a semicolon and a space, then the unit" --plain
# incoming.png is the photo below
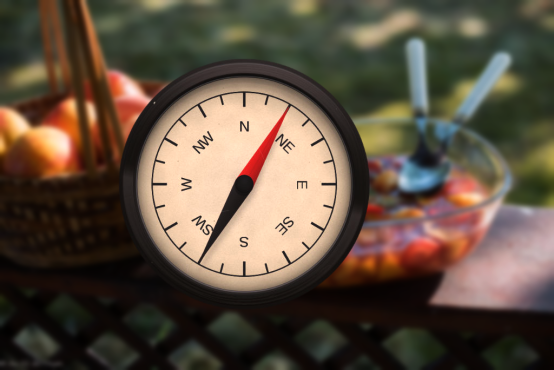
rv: 30; °
